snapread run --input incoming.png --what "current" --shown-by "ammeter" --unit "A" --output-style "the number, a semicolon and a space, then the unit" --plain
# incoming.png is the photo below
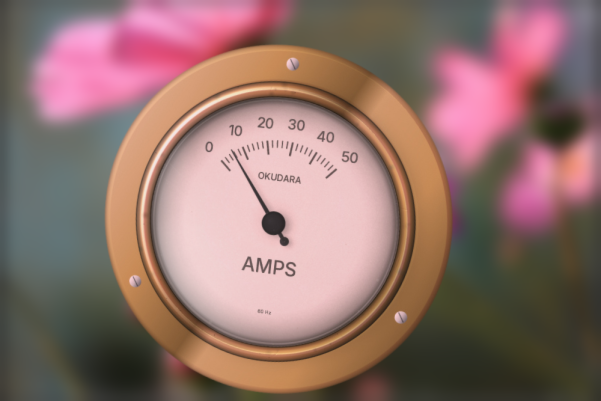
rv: 6; A
